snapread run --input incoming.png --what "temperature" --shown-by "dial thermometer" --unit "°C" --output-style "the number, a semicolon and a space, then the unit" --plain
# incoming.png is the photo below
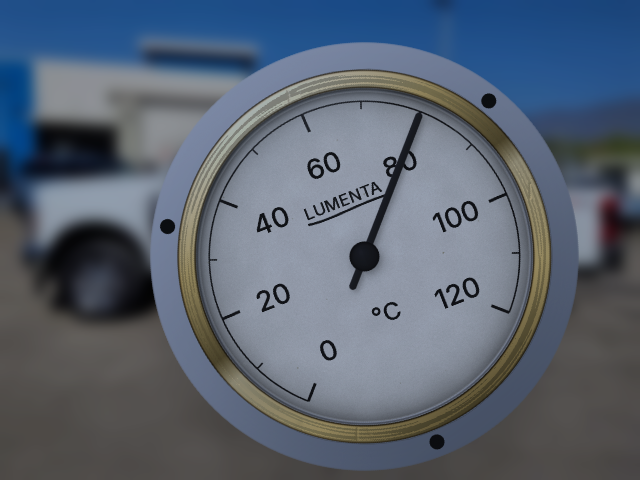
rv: 80; °C
